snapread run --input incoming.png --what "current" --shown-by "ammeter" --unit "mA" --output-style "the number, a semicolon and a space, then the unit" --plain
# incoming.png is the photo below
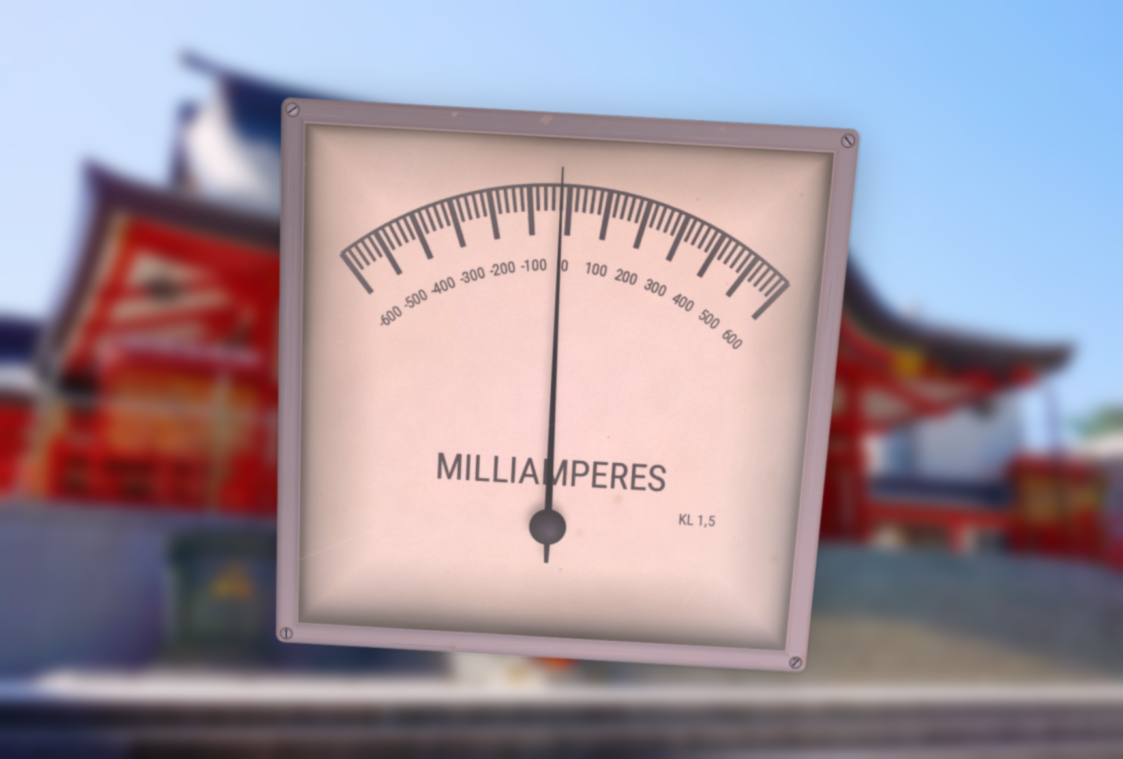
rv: -20; mA
